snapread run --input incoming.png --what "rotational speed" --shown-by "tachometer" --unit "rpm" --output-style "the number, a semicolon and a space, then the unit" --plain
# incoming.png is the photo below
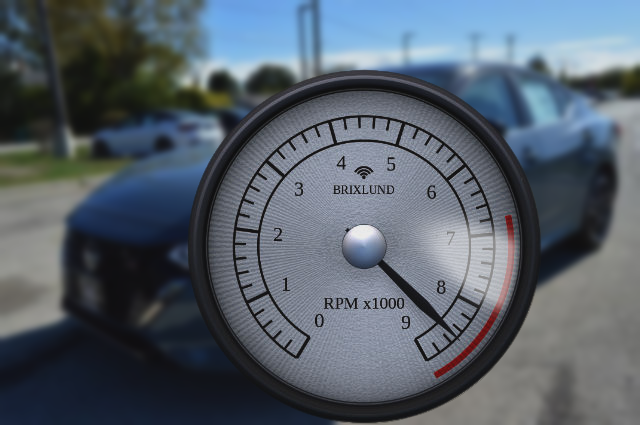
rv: 8500; rpm
